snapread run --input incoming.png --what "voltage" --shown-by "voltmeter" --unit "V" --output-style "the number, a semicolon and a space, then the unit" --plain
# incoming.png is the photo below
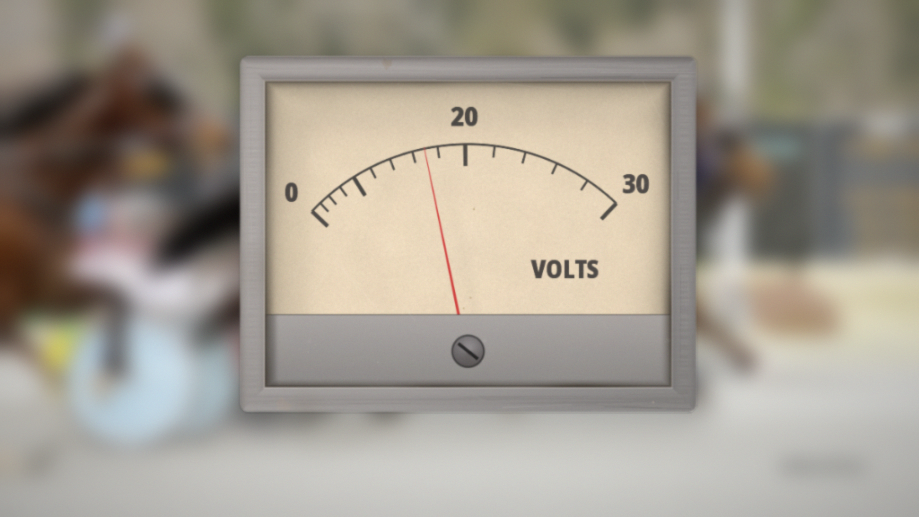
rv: 17; V
